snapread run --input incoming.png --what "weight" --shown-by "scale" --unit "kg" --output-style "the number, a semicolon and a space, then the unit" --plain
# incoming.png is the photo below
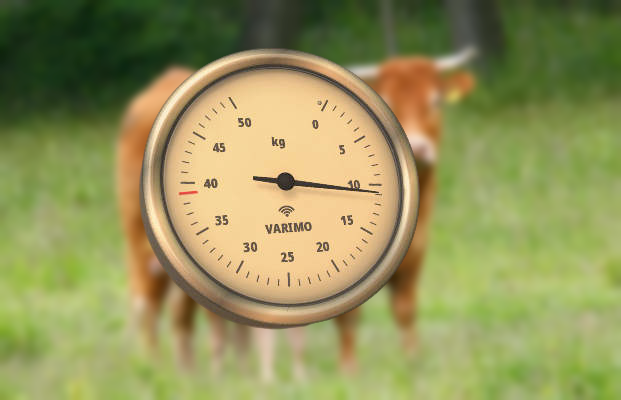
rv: 11; kg
